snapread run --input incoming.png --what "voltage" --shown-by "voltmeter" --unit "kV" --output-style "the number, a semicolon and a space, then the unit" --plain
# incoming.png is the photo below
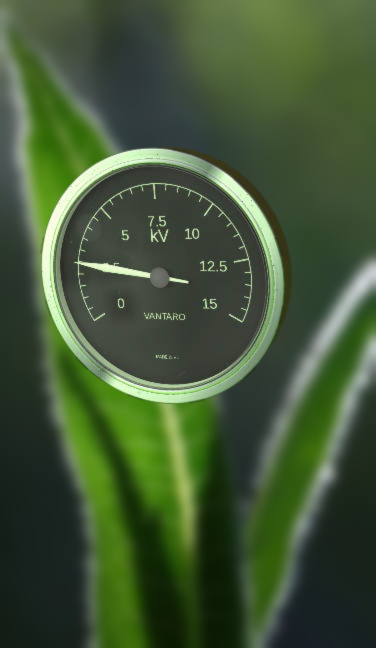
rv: 2.5; kV
